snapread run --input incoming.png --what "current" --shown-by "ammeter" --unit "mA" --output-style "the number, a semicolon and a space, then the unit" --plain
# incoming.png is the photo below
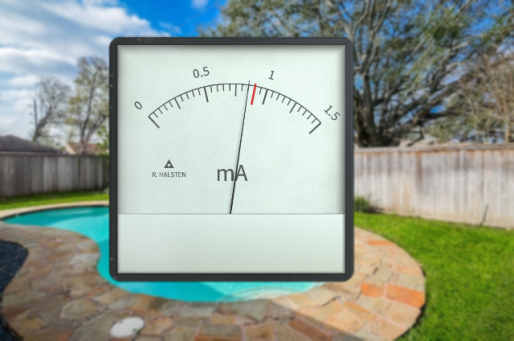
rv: 0.85; mA
